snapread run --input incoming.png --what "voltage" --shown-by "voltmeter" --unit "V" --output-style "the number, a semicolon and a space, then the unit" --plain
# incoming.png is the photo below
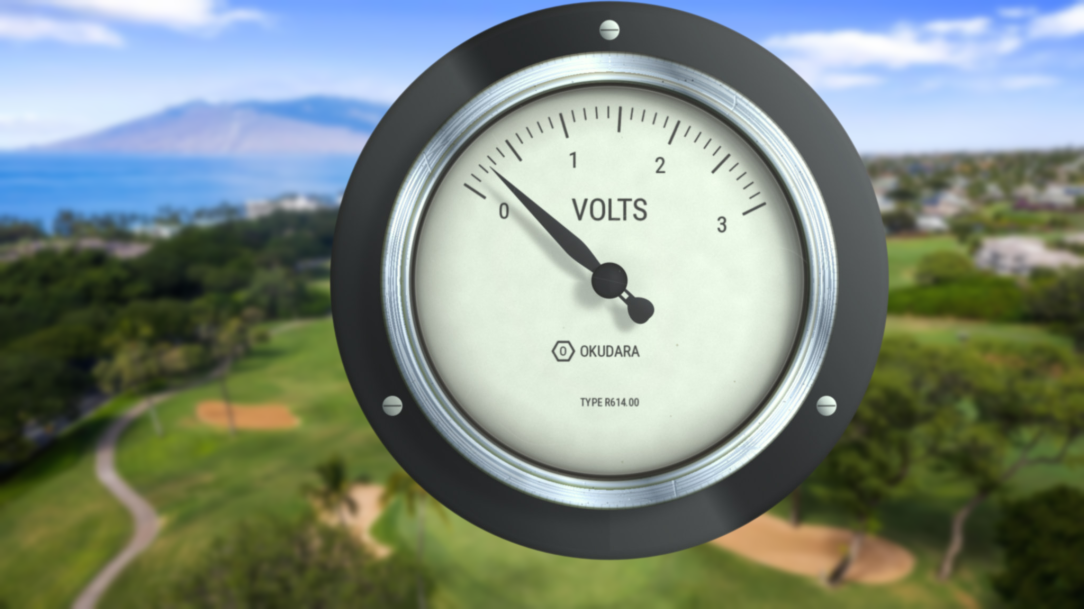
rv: 0.25; V
